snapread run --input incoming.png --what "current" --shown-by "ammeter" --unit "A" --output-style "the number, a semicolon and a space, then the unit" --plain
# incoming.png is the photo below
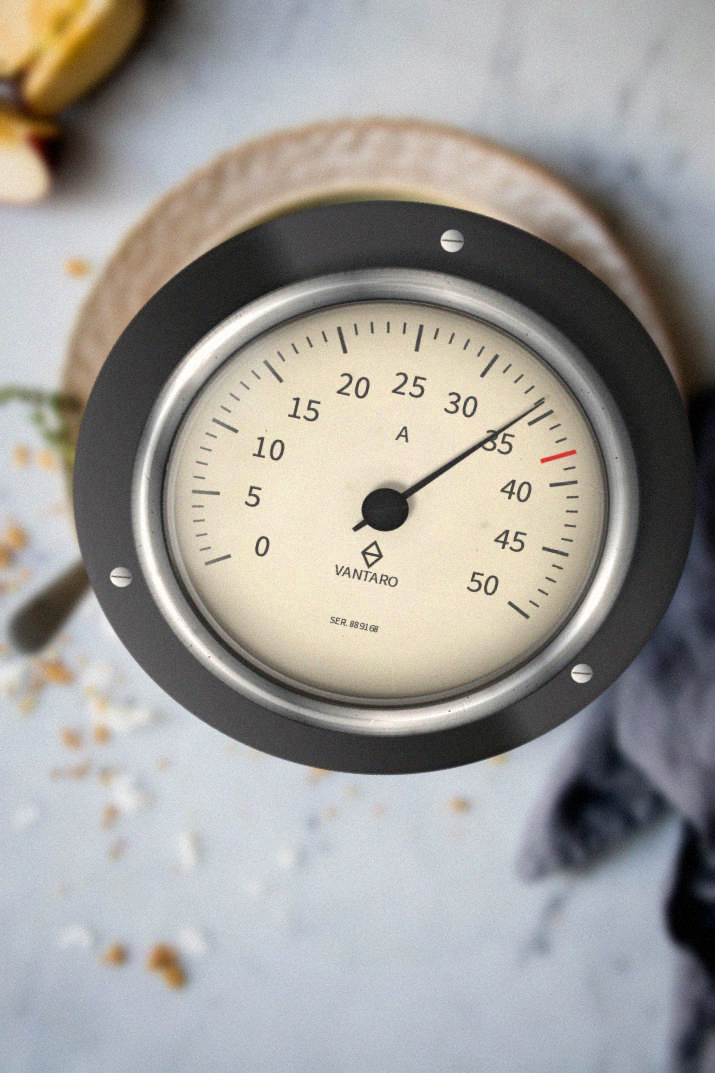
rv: 34; A
